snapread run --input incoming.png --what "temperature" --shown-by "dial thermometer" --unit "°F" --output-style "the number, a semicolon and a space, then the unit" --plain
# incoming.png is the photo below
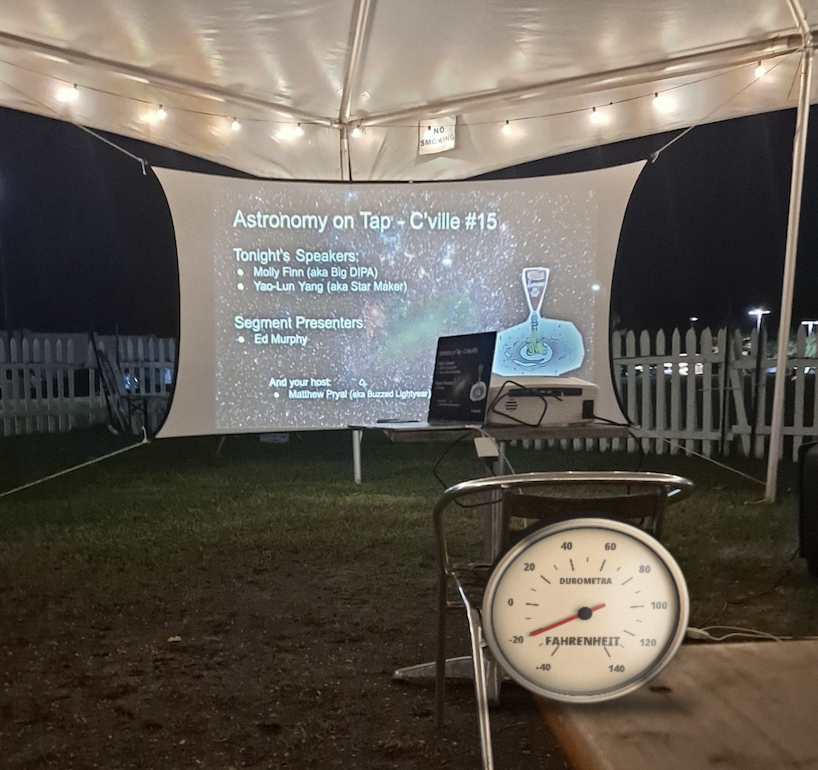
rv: -20; °F
